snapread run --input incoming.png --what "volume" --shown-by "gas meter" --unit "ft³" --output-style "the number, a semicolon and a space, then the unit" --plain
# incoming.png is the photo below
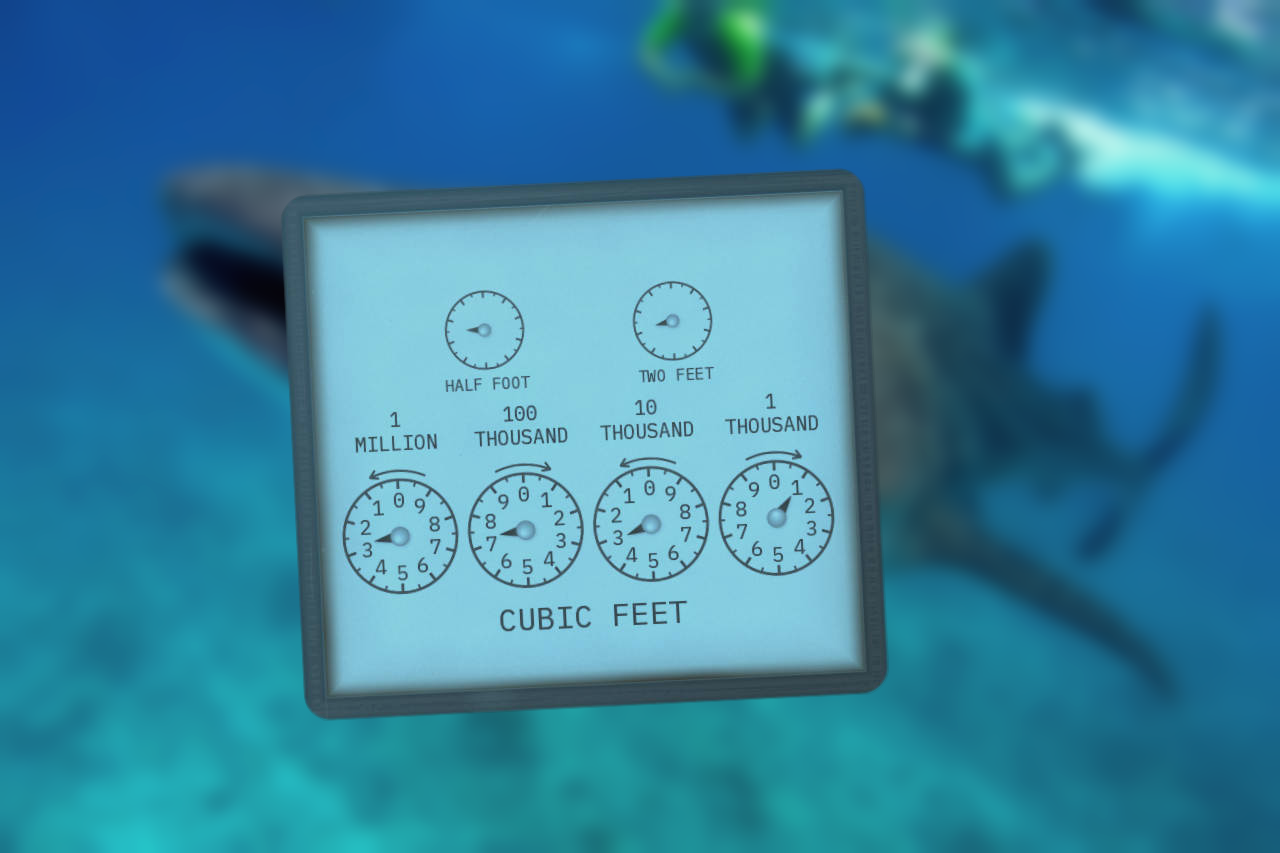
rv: 273100; ft³
